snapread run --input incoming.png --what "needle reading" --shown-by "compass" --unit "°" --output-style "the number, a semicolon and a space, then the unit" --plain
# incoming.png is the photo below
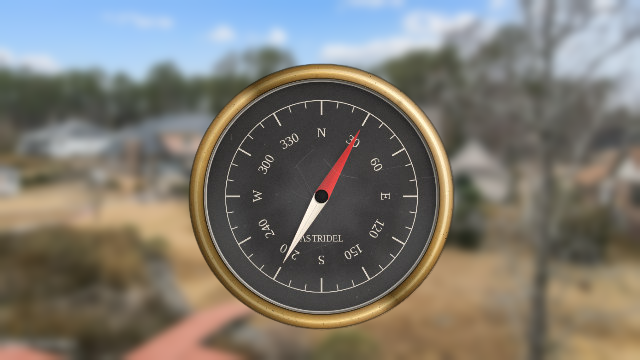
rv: 30; °
